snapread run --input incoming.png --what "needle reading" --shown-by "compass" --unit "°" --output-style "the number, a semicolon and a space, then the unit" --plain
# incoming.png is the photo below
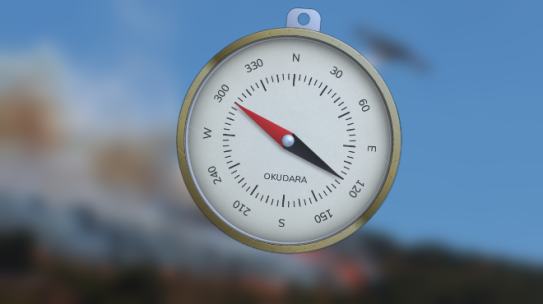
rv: 300; °
